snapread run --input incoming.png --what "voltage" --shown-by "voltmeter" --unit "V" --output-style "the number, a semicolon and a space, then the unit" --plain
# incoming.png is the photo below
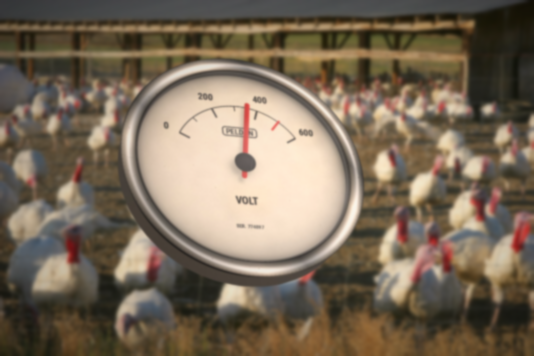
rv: 350; V
